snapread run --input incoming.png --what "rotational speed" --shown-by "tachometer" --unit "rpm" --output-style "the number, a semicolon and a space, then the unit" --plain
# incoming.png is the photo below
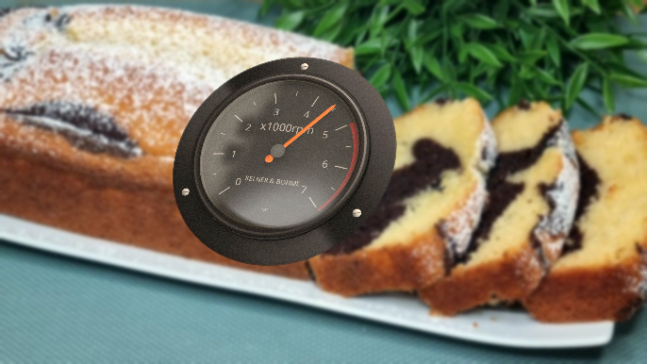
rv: 4500; rpm
